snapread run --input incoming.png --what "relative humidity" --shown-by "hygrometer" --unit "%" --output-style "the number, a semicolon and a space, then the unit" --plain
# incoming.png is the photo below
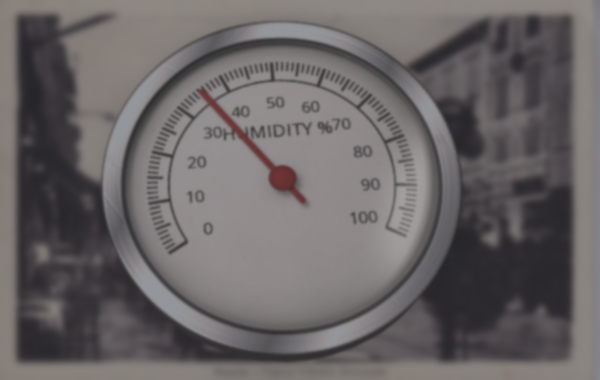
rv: 35; %
